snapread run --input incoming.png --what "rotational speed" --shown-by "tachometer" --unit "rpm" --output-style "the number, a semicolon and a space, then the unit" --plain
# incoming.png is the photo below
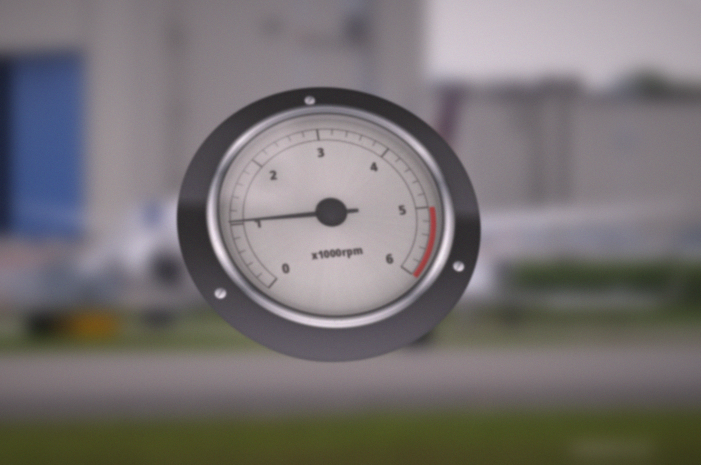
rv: 1000; rpm
